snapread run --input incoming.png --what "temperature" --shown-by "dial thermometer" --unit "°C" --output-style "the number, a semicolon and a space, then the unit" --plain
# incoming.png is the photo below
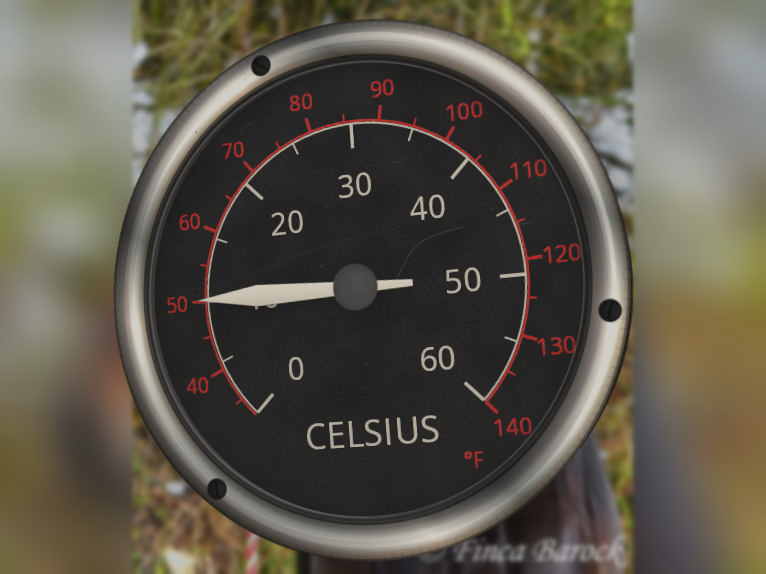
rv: 10; °C
